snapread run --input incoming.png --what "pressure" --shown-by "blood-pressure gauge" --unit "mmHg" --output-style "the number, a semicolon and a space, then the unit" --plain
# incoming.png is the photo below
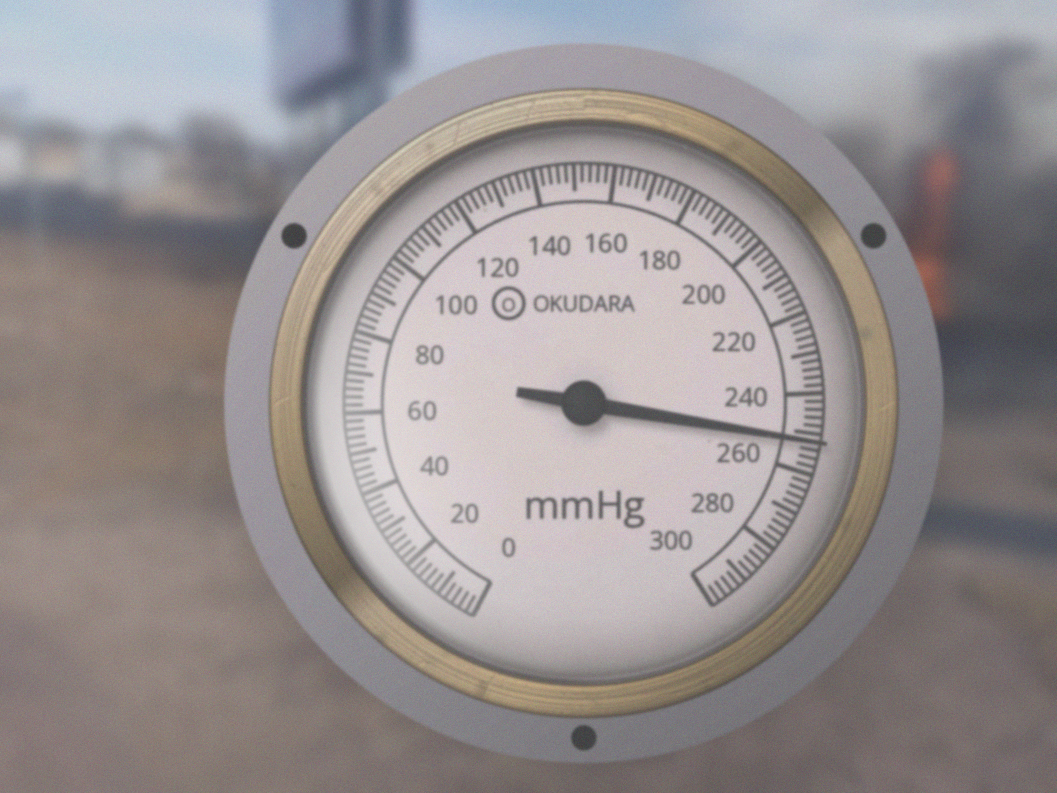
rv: 252; mmHg
